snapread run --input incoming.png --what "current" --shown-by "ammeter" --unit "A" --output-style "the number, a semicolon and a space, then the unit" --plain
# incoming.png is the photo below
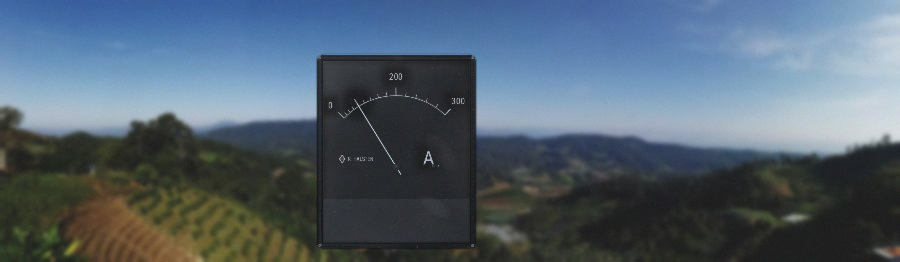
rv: 100; A
